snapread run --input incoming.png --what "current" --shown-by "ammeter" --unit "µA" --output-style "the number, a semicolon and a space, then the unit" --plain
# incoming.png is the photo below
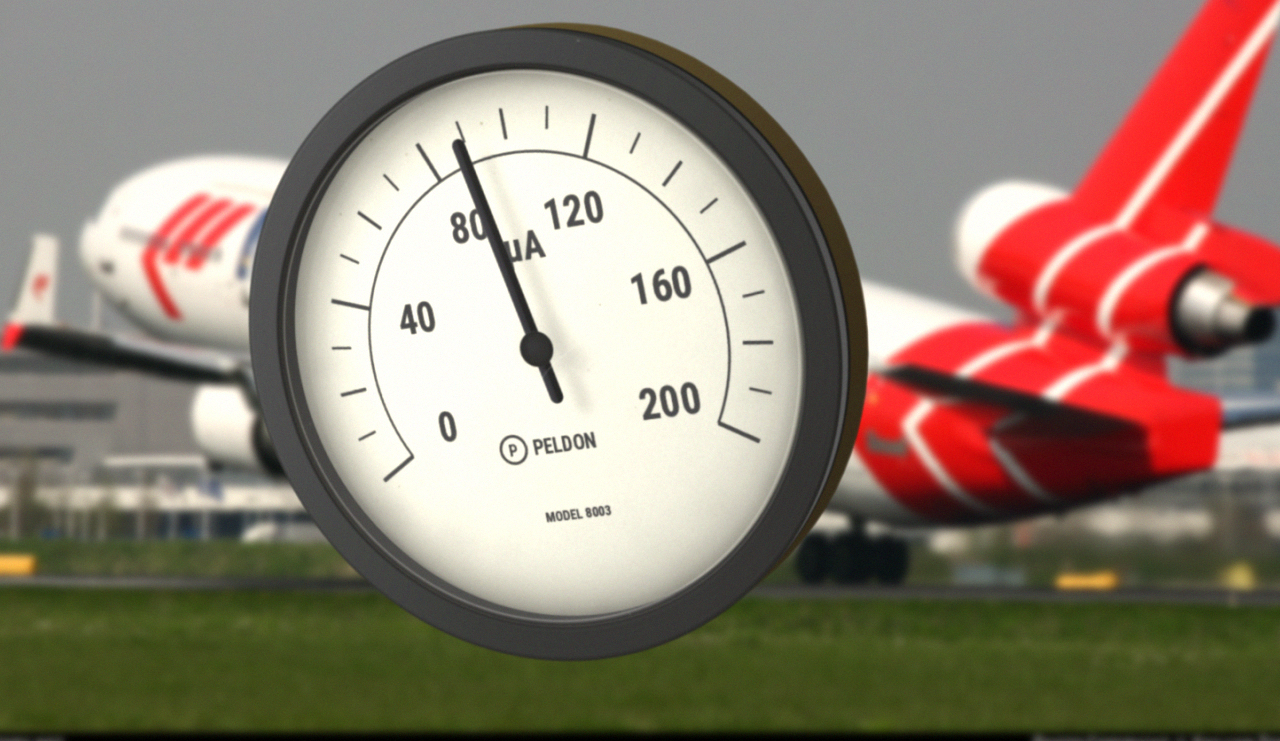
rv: 90; µA
